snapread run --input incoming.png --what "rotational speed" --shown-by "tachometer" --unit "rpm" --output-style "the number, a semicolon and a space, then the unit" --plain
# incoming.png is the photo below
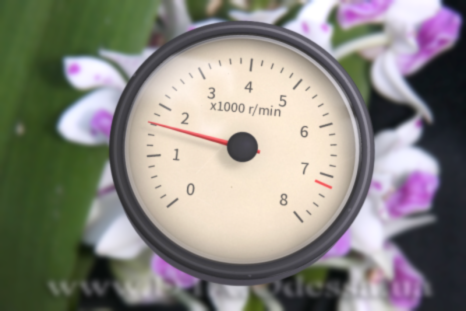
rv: 1600; rpm
